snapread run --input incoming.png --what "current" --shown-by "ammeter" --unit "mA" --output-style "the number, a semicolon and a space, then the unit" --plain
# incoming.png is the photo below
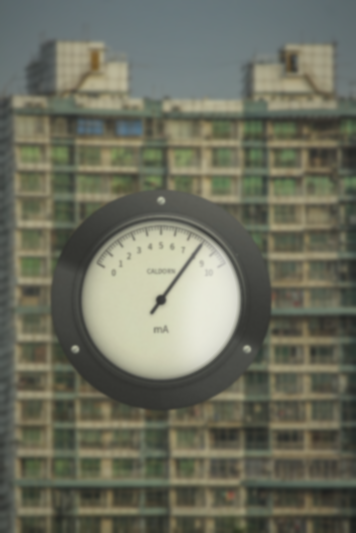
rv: 8; mA
